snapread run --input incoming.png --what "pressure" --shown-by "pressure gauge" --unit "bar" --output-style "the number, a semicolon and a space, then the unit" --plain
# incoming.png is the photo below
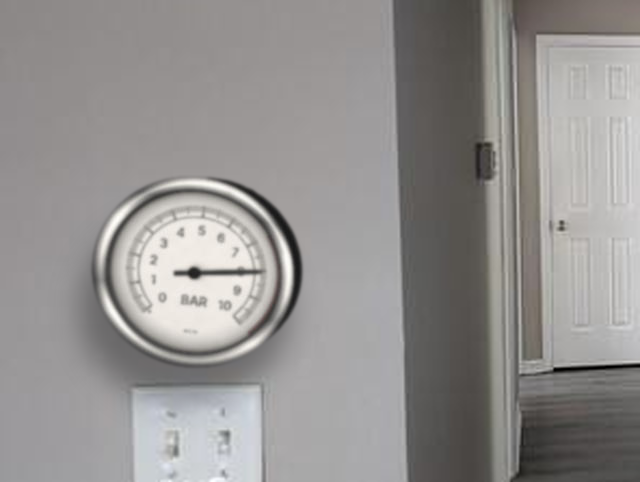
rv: 8; bar
